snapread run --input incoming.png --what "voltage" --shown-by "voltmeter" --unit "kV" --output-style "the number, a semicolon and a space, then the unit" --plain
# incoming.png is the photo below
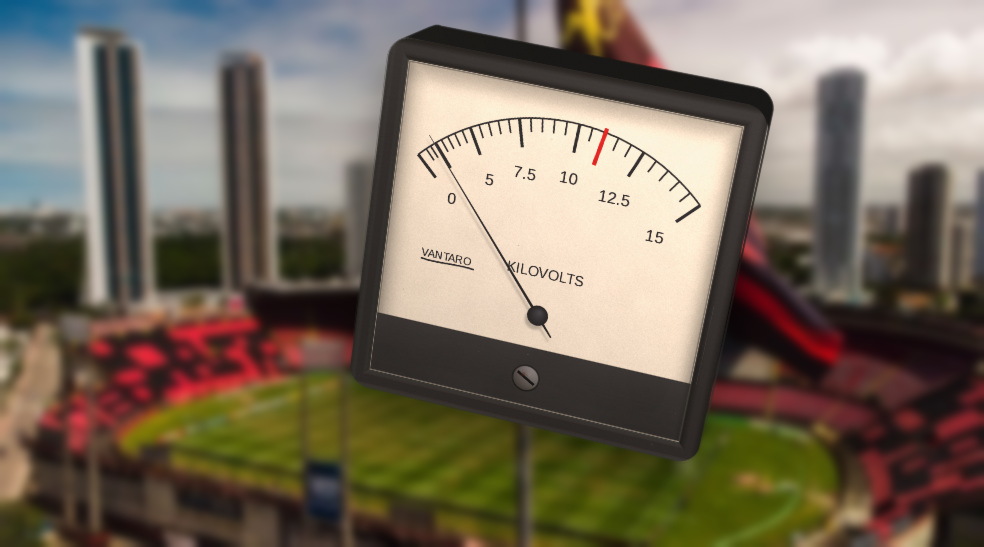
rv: 2.5; kV
